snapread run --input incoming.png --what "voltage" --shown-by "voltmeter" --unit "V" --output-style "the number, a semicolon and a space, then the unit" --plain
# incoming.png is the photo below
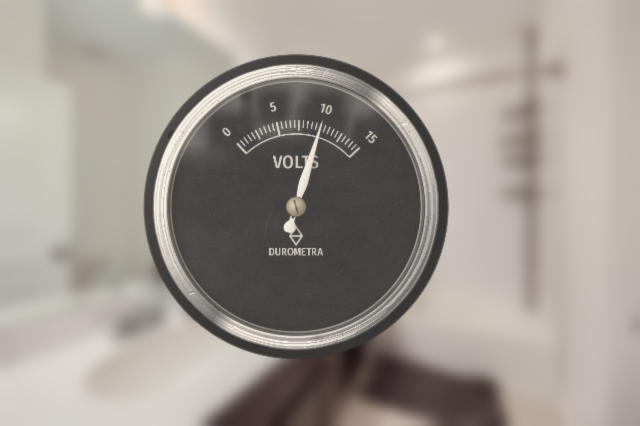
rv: 10; V
